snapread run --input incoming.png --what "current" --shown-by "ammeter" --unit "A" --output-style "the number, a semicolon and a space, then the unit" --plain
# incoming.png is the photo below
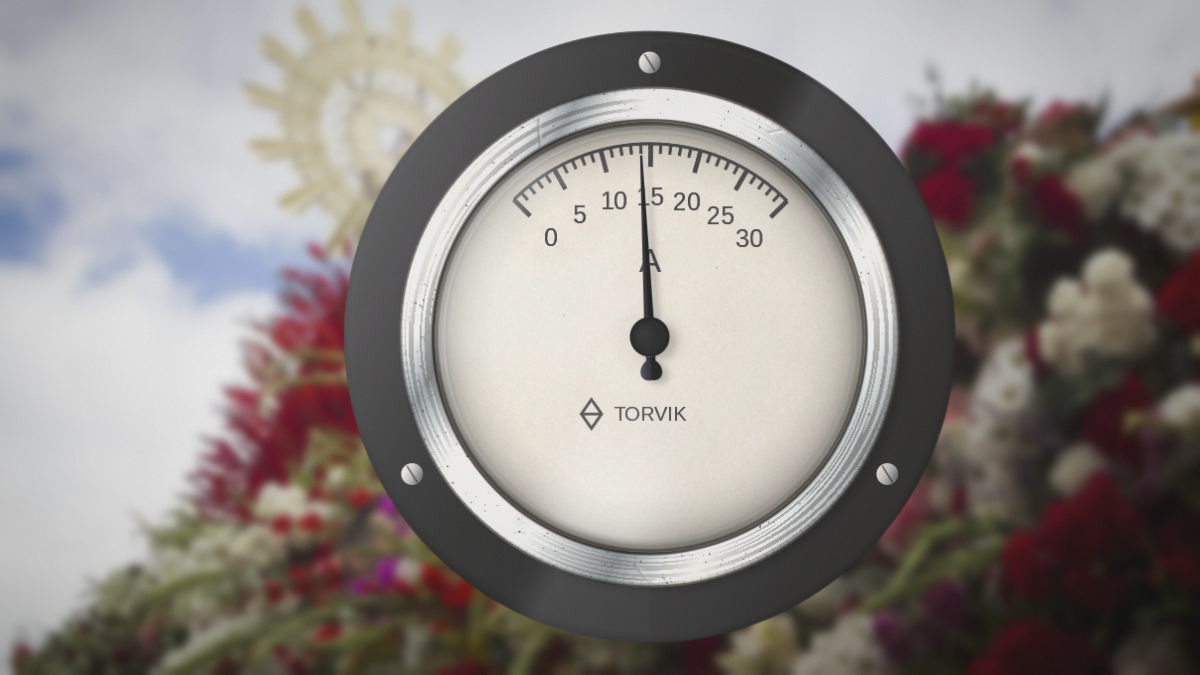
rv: 14; A
